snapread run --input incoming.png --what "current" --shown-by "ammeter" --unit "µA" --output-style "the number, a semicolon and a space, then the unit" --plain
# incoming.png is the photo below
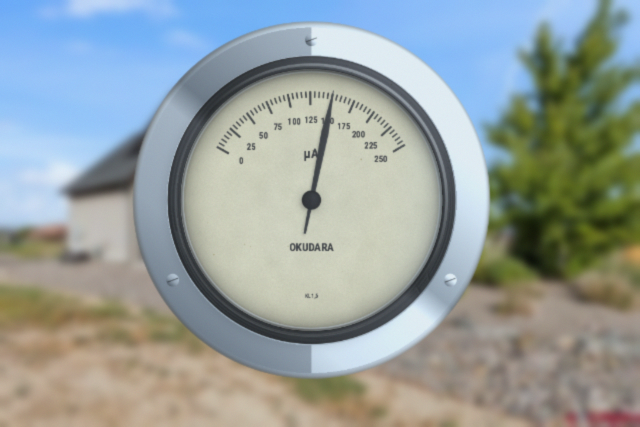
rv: 150; µA
